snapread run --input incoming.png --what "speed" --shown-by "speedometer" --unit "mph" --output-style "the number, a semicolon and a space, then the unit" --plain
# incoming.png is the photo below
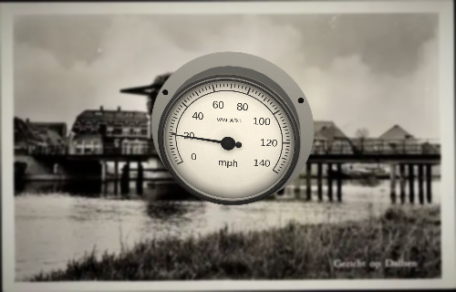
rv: 20; mph
